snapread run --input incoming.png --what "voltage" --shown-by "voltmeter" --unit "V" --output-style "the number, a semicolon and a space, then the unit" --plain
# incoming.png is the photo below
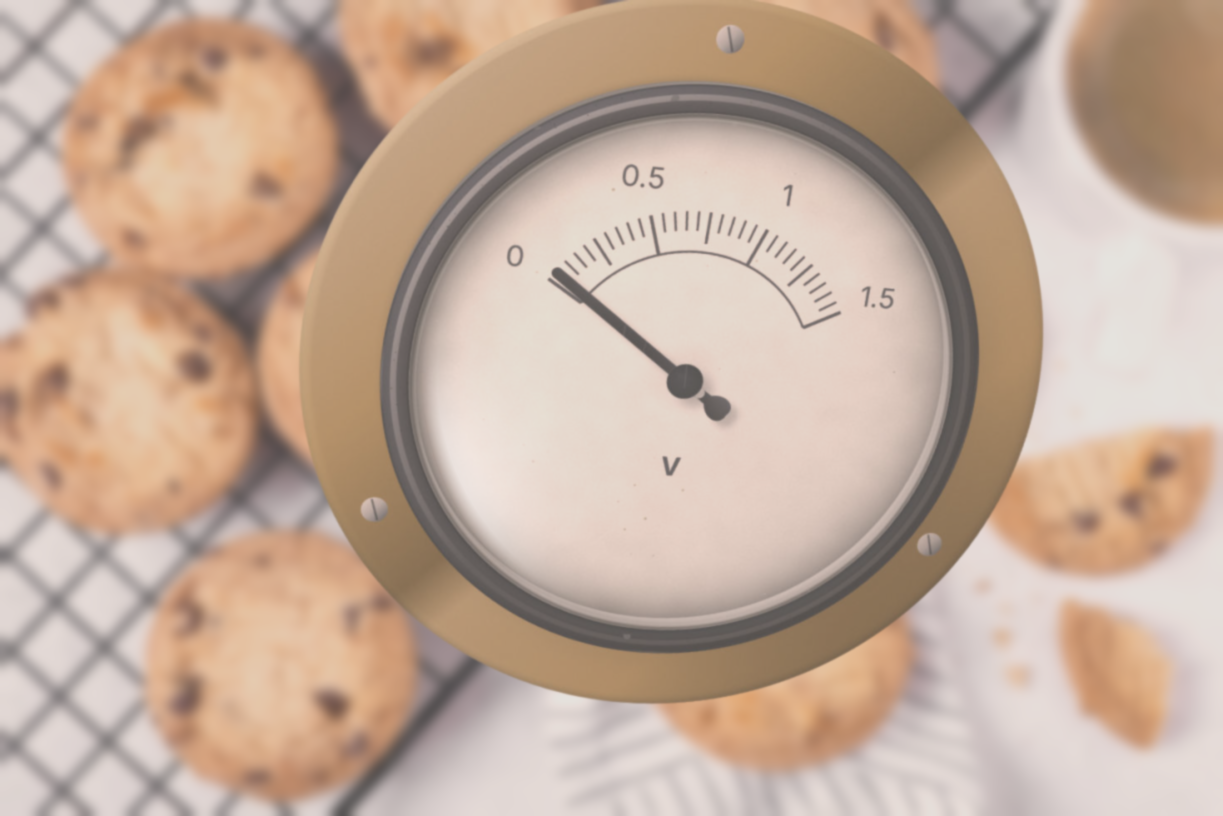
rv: 0.05; V
